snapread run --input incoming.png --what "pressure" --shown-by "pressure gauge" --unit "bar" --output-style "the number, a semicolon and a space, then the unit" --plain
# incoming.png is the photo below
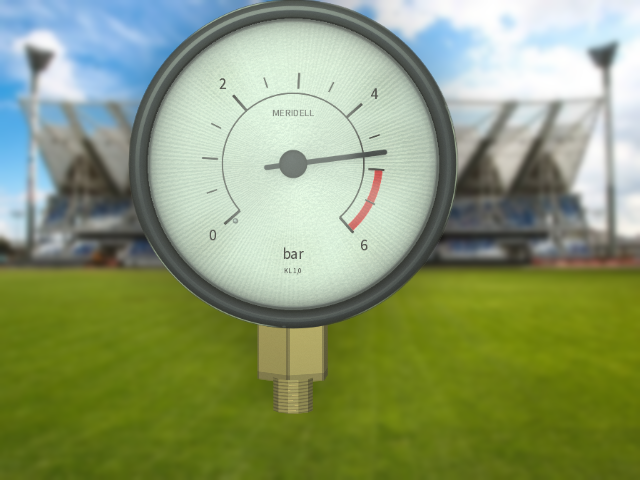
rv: 4.75; bar
